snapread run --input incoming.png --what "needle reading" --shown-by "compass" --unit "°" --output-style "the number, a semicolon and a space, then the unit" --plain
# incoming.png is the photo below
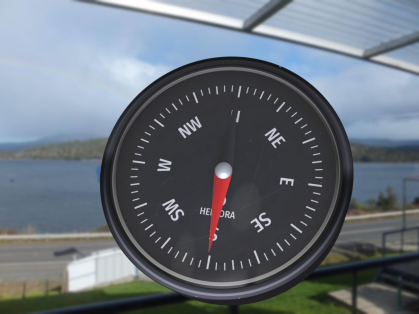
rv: 180; °
